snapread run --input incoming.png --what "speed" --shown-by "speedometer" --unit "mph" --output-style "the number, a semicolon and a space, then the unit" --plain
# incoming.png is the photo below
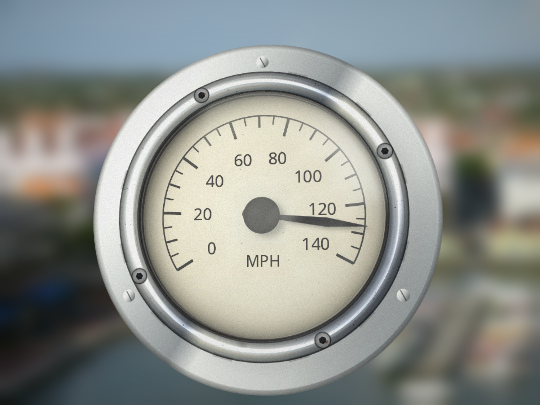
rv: 127.5; mph
